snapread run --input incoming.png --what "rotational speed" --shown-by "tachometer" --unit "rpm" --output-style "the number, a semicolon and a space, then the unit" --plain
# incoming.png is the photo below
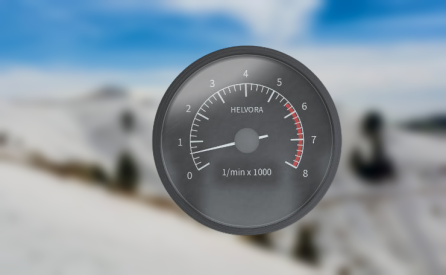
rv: 600; rpm
